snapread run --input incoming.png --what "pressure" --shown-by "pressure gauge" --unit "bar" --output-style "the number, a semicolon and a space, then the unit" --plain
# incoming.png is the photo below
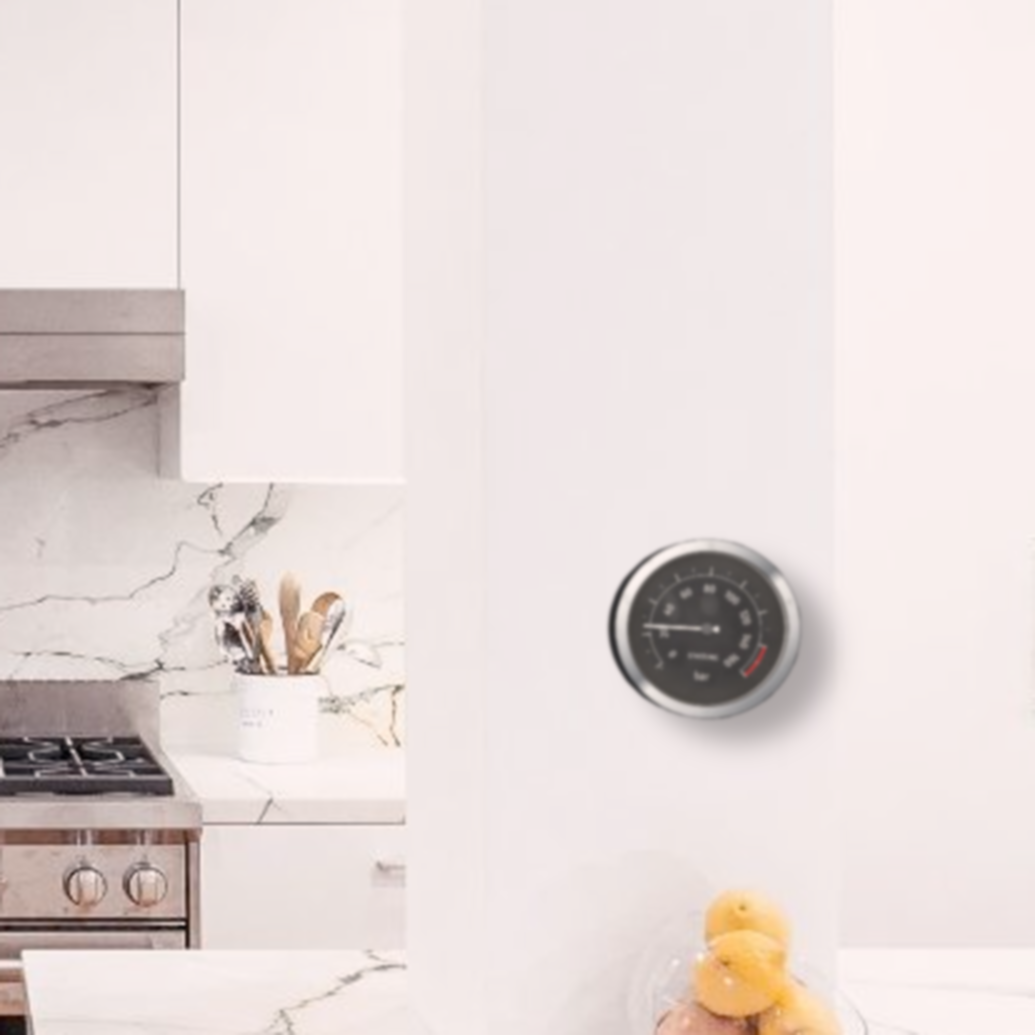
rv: 25; bar
